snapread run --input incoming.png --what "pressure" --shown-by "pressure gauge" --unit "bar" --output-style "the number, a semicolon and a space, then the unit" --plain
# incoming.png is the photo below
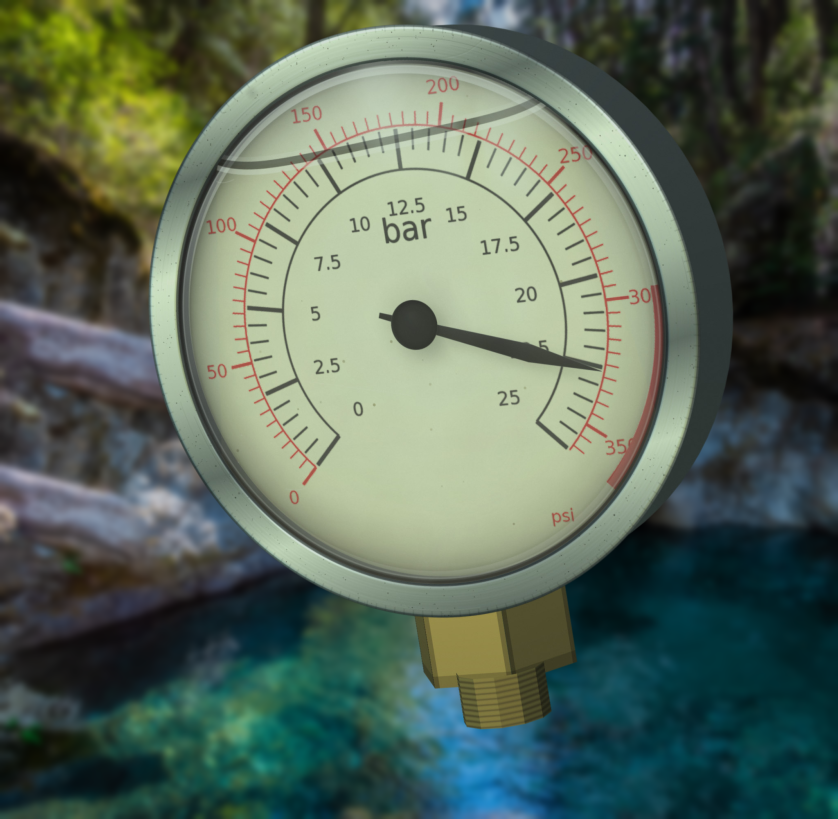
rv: 22.5; bar
